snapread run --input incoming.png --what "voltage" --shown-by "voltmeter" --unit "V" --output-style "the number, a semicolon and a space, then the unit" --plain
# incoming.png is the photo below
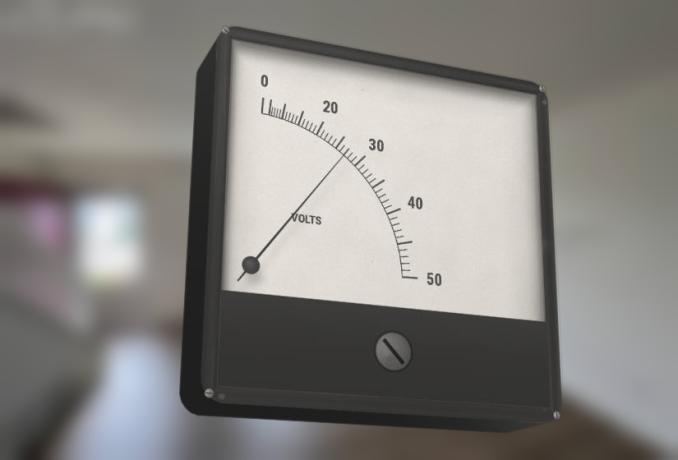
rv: 27; V
